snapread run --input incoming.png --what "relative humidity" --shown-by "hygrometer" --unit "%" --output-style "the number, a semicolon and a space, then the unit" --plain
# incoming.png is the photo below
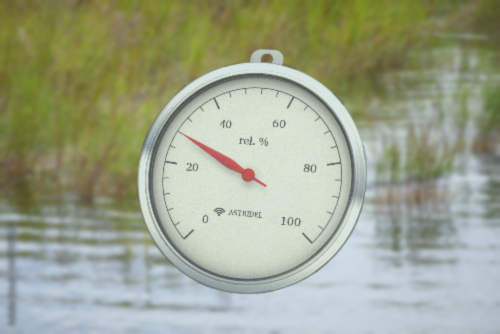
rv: 28; %
